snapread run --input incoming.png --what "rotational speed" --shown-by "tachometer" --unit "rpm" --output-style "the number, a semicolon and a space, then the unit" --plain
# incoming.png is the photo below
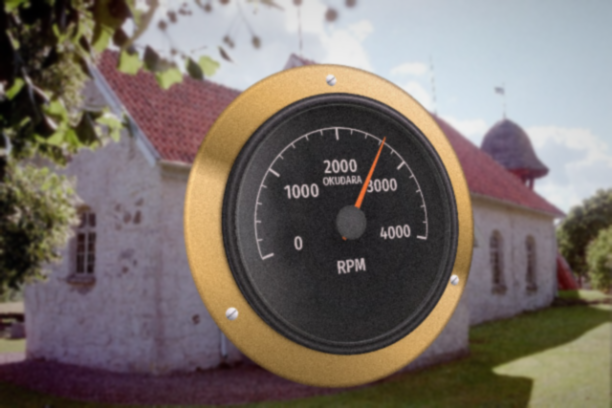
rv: 2600; rpm
